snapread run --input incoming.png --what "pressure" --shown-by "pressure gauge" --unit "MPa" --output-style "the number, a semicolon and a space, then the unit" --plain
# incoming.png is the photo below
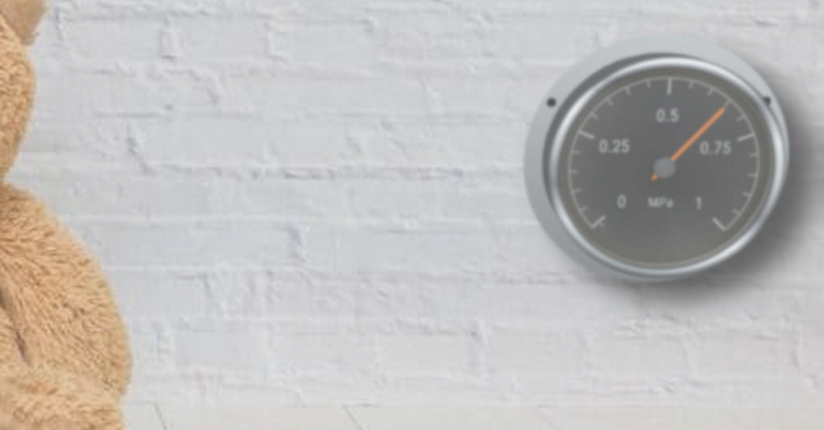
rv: 0.65; MPa
